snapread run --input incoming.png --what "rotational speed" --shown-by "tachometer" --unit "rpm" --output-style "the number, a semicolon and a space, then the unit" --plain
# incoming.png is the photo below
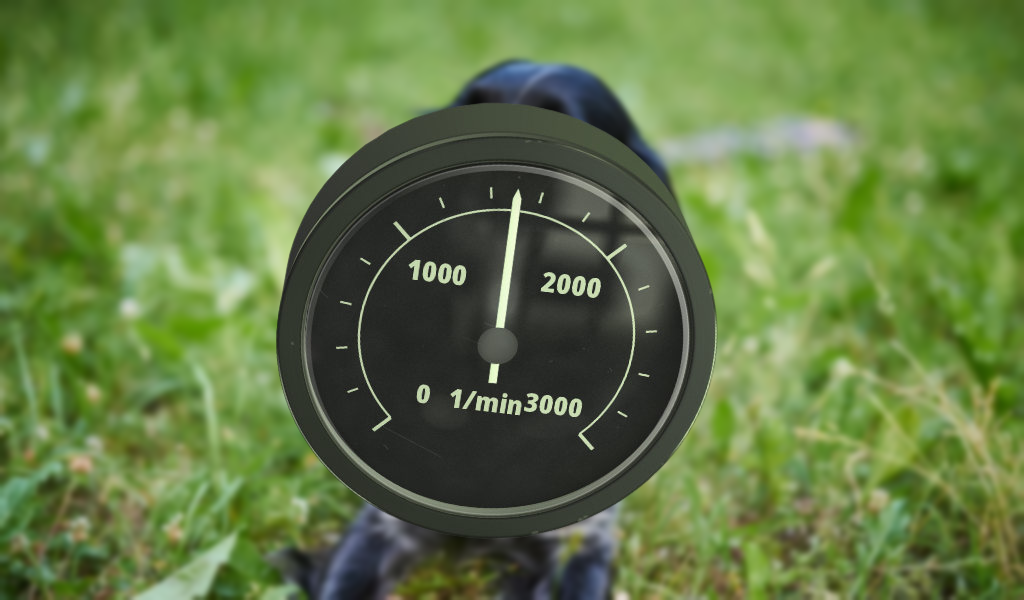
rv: 1500; rpm
